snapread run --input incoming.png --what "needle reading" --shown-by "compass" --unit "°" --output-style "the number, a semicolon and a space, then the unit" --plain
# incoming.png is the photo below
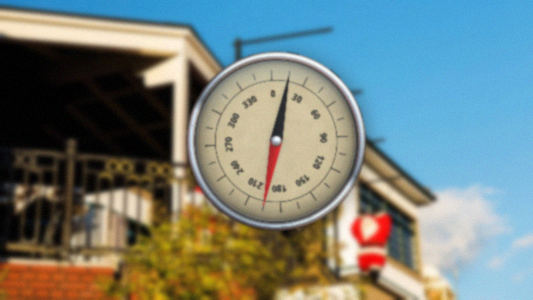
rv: 195; °
